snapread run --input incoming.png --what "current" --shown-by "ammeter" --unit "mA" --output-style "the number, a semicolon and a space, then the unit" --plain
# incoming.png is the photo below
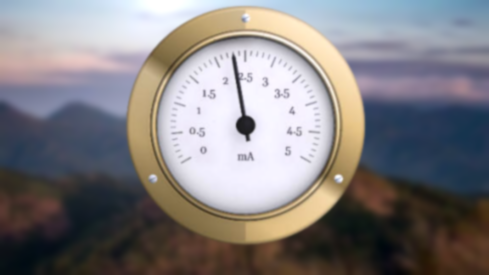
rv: 2.3; mA
